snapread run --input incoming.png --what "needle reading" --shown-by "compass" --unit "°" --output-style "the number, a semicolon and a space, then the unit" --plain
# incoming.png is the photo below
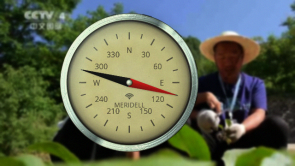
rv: 105; °
